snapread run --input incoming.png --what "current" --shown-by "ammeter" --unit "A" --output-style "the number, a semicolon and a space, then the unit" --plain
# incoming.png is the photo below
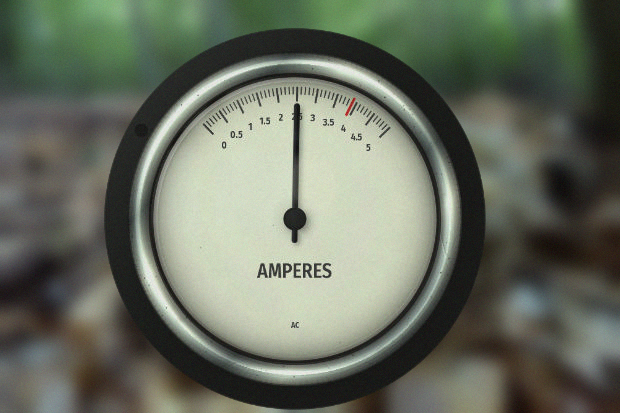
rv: 2.5; A
